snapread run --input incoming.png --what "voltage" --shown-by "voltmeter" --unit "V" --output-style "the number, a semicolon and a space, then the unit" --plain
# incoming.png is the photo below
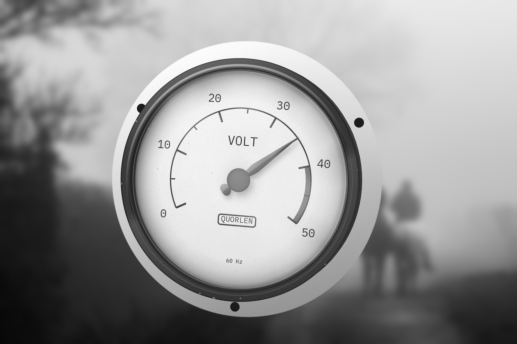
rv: 35; V
